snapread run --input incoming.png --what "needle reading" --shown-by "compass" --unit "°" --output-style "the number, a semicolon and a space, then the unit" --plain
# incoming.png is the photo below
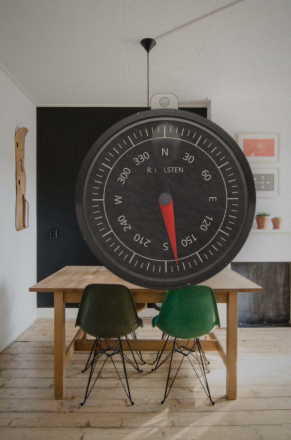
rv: 170; °
